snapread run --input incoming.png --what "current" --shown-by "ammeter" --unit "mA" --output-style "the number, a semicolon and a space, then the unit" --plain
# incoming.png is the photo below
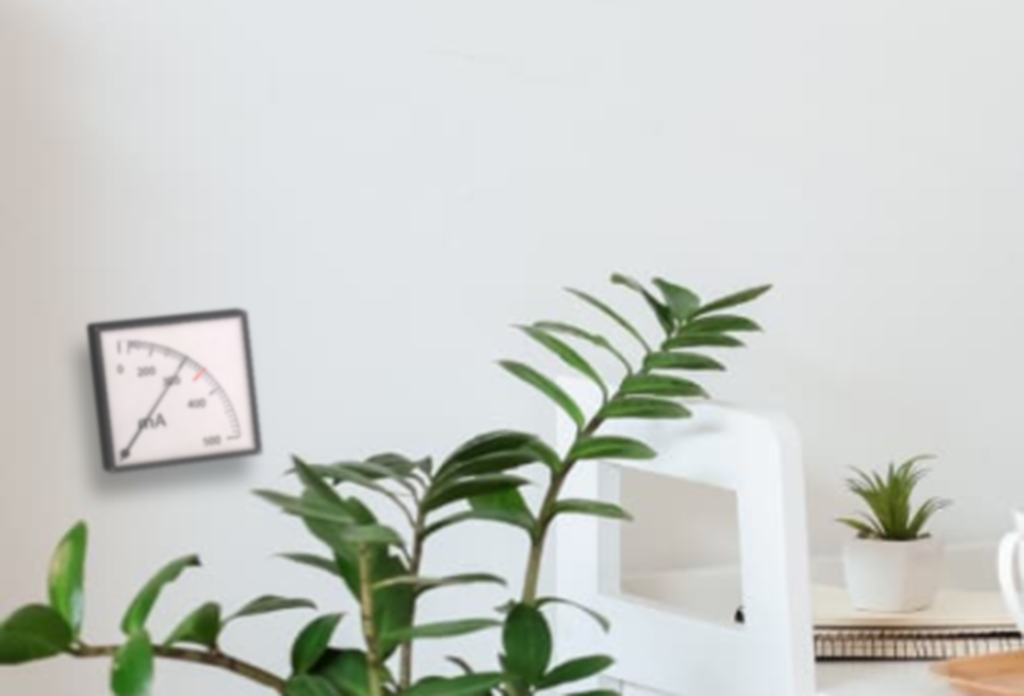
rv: 300; mA
